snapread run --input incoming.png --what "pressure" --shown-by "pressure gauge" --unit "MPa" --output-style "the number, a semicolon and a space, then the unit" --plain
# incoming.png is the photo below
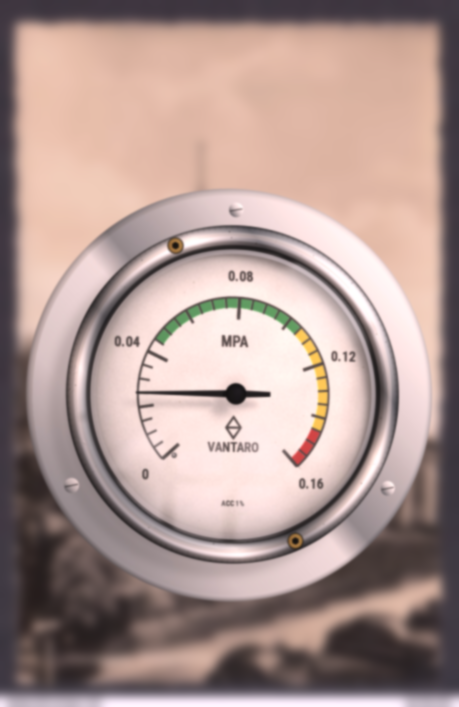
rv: 0.025; MPa
